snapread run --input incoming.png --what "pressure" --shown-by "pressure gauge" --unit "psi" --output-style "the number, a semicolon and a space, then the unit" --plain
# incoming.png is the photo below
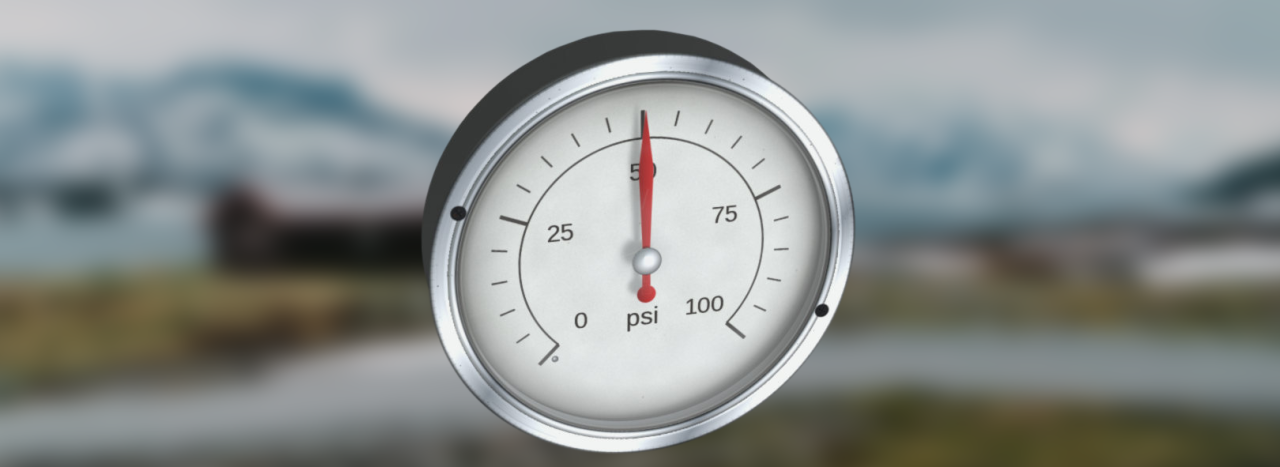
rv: 50; psi
